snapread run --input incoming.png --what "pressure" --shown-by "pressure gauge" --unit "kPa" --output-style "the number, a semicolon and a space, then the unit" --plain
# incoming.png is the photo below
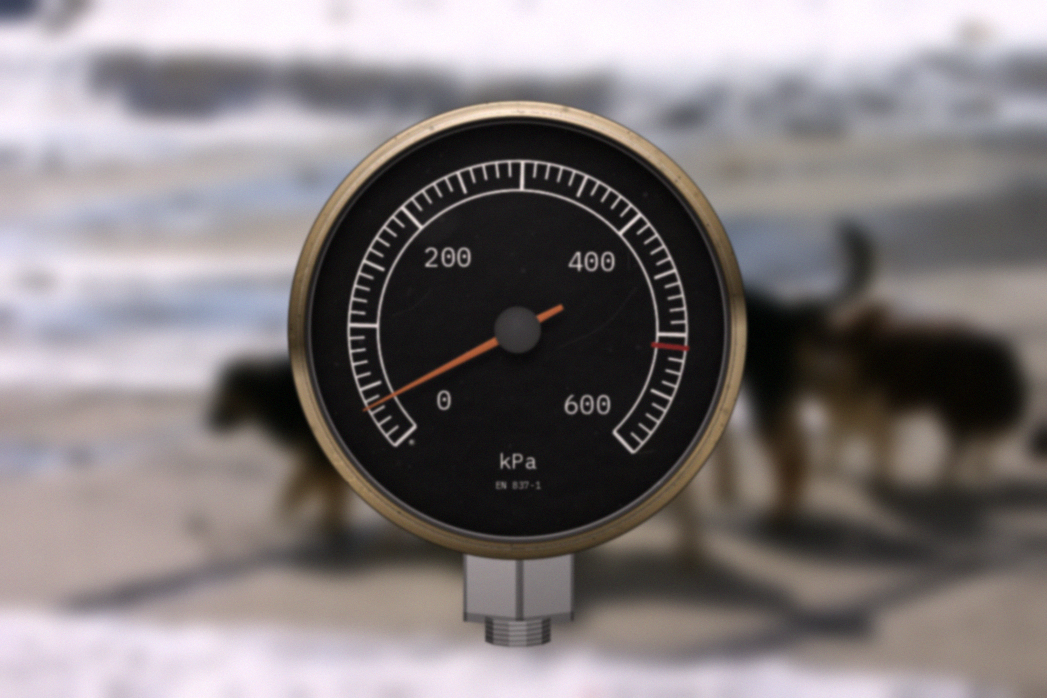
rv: 35; kPa
